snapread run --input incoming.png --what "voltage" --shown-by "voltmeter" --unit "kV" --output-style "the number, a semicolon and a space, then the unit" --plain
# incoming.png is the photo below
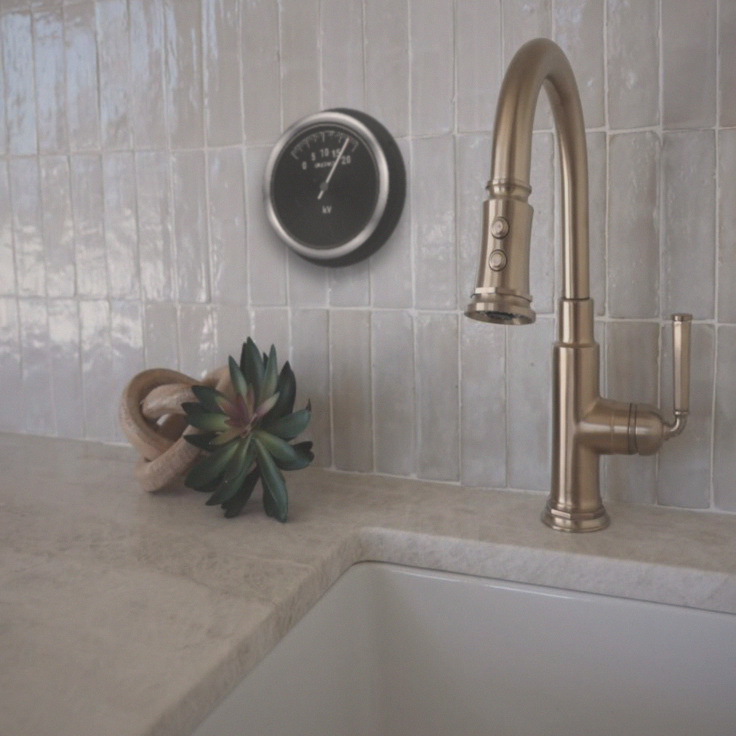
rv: 17.5; kV
